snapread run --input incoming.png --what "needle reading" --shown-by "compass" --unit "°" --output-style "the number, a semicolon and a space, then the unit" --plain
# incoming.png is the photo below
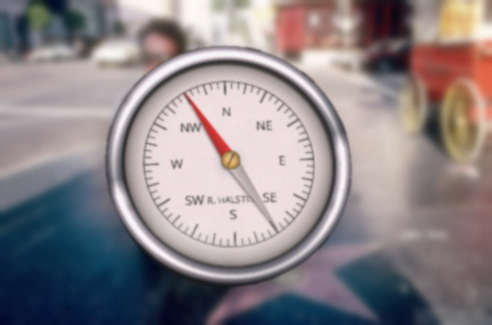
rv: 330; °
